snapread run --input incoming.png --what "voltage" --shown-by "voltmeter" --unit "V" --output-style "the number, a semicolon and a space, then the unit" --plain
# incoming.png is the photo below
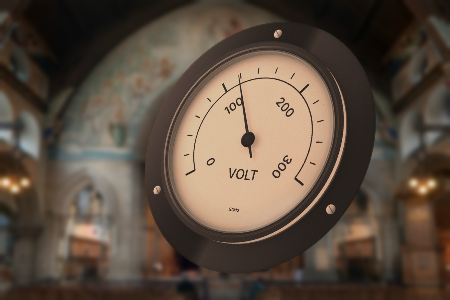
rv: 120; V
